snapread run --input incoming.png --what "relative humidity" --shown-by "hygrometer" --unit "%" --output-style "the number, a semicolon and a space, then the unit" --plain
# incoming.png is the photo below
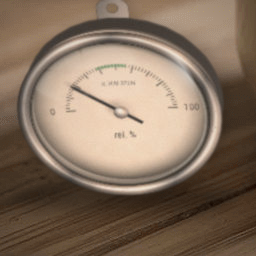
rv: 20; %
